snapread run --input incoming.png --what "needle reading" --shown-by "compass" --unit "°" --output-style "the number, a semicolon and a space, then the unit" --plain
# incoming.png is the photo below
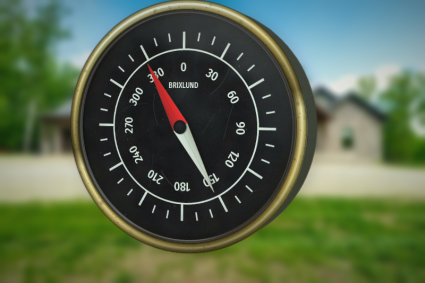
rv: 330; °
